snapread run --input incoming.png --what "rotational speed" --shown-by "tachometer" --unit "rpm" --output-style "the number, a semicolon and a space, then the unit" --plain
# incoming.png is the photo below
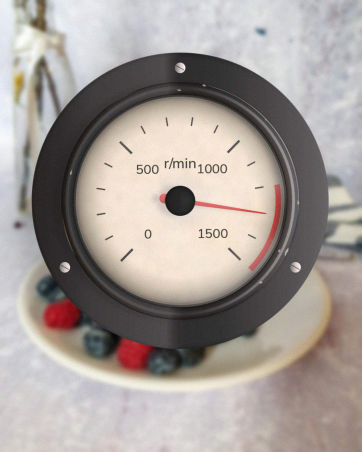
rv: 1300; rpm
